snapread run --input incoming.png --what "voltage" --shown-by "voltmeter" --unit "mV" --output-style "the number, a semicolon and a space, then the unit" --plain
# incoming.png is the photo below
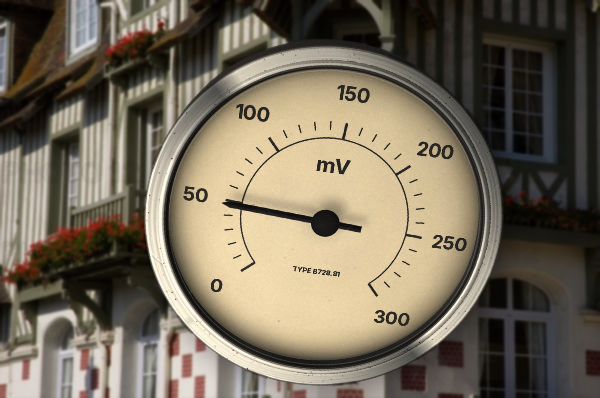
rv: 50; mV
